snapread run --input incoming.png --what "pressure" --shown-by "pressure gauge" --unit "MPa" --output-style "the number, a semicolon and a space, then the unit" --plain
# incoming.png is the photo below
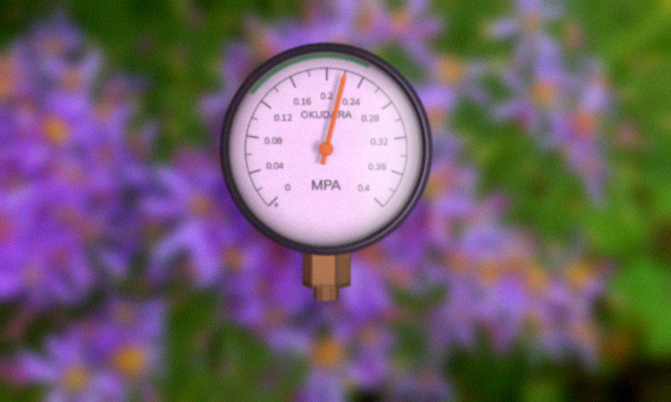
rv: 0.22; MPa
